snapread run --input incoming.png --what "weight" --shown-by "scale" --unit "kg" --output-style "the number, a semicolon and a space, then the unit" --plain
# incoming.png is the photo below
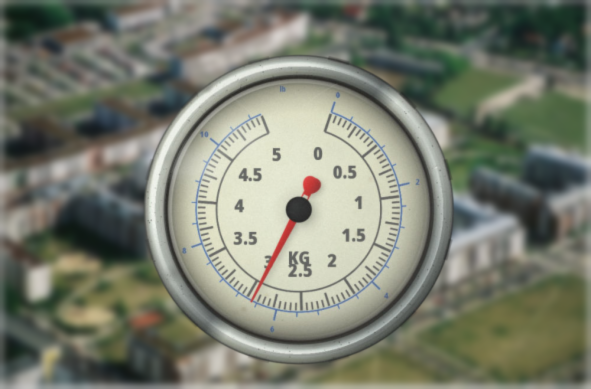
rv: 2.95; kg
